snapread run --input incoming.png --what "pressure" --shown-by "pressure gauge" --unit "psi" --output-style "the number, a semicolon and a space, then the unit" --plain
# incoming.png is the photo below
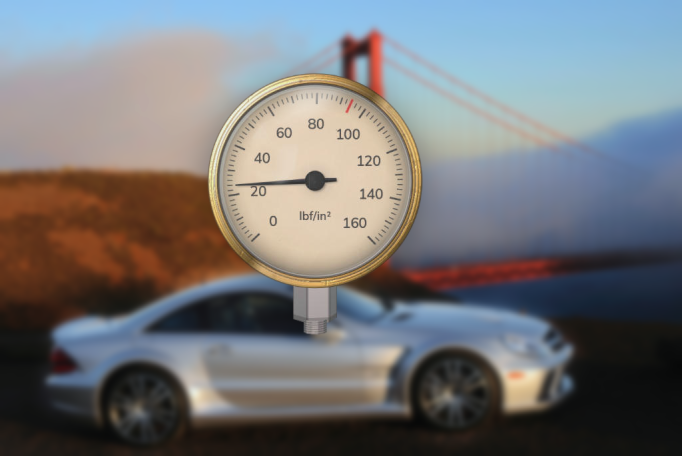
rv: 24; psi
